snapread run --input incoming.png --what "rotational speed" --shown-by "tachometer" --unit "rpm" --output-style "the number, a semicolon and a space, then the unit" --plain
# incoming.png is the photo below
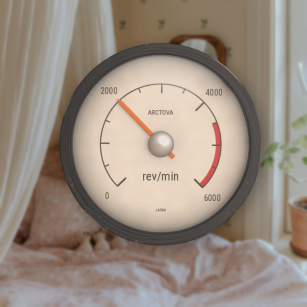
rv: 2000; rpm
